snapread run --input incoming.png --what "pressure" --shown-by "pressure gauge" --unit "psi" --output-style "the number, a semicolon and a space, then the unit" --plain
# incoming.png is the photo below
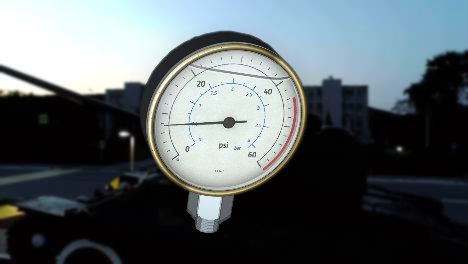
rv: 8; psi
